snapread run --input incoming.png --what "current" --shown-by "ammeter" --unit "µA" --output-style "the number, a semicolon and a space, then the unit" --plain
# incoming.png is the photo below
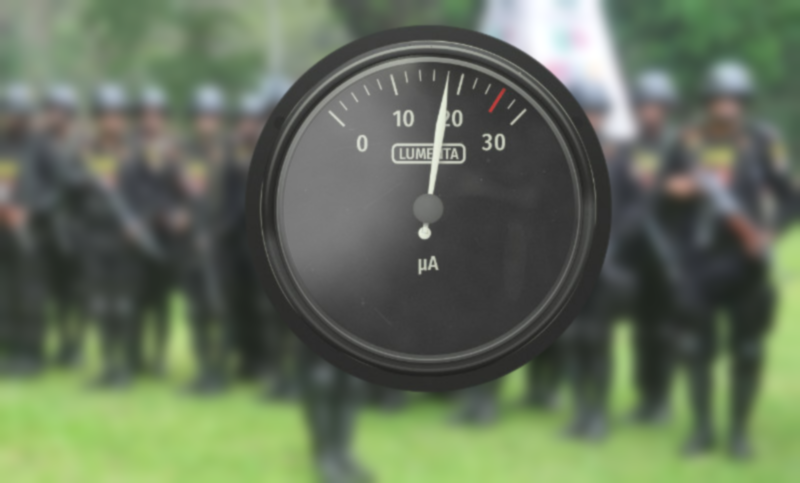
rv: 18; µA
